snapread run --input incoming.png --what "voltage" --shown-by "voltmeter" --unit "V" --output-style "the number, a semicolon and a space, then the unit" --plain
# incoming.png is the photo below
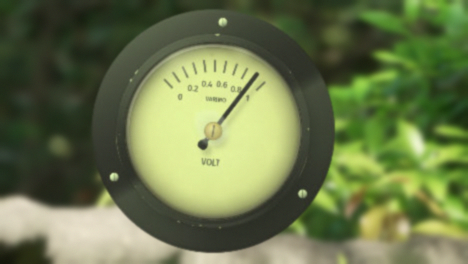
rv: 0.9; V
